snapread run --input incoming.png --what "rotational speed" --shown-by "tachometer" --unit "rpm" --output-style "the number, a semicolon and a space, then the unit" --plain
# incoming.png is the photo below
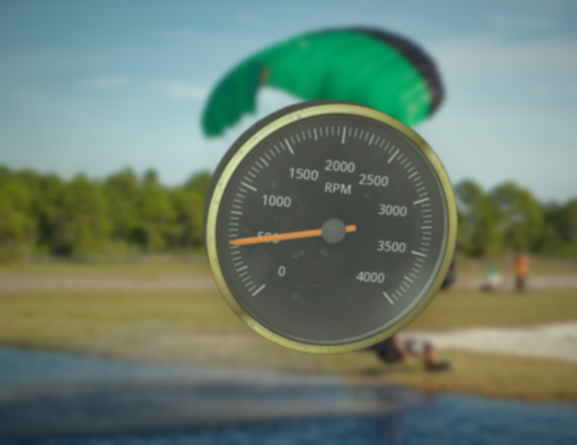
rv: 500; rpm
